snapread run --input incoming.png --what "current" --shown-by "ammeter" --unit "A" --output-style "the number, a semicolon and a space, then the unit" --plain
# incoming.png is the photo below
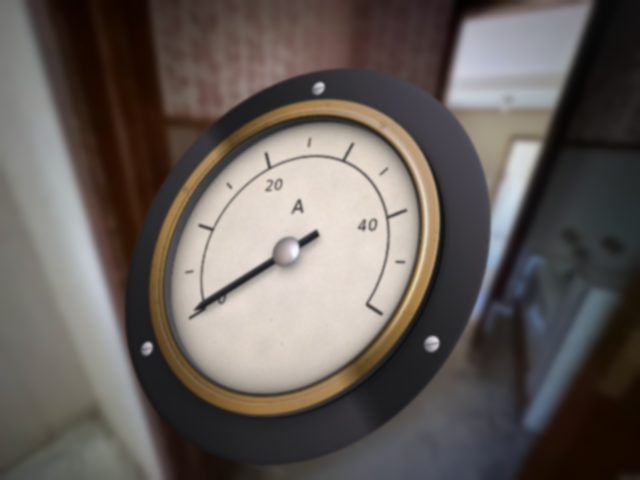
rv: 0; A
